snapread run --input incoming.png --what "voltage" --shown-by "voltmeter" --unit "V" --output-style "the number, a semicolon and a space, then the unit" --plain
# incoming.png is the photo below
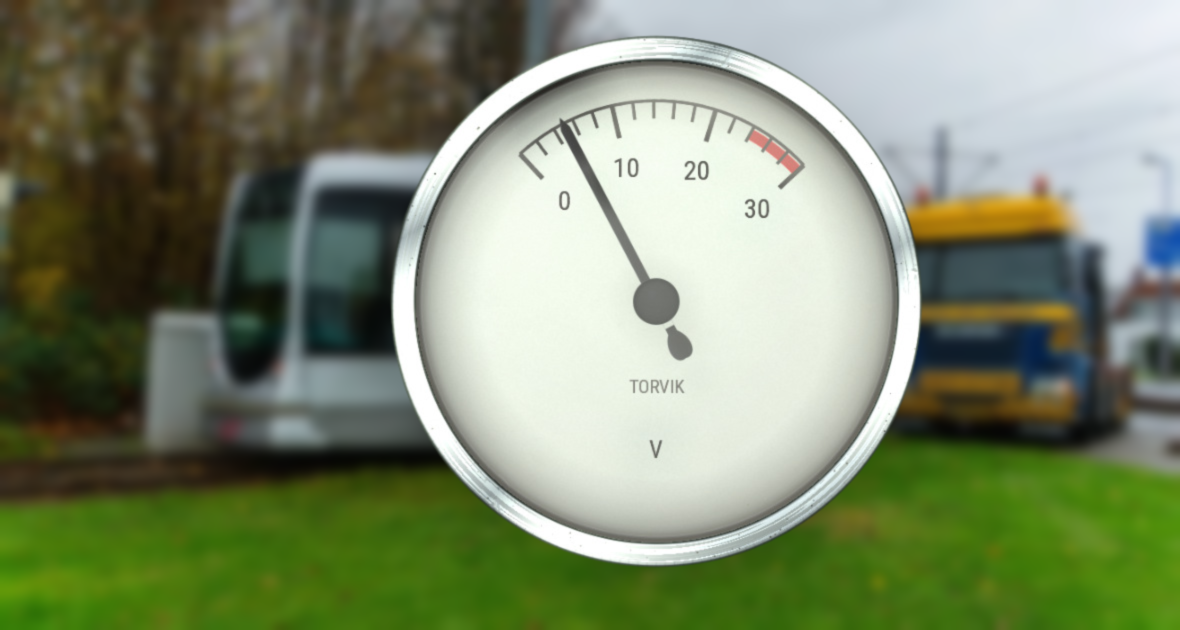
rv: 5; V
